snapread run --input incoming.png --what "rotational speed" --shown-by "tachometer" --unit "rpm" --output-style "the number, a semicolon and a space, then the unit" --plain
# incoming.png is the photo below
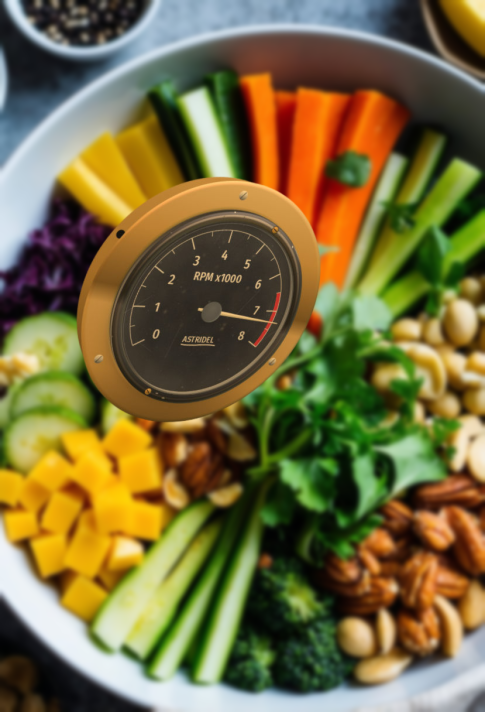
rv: 7250; rpm
